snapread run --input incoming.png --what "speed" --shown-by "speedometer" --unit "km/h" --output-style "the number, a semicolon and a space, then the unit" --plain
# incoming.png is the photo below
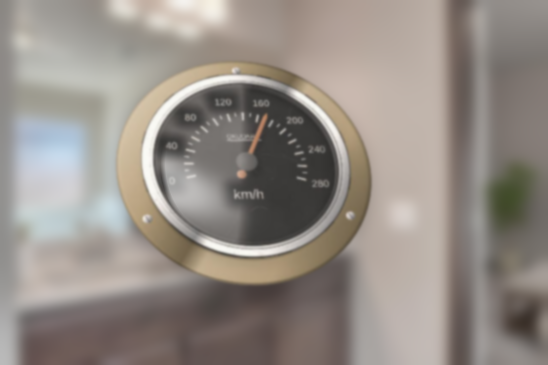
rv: 170; km/h
